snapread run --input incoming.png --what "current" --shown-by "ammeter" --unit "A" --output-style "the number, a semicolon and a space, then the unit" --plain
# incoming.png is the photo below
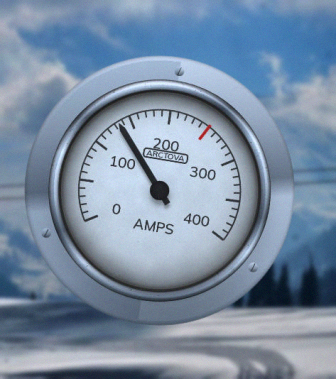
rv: 135; A
